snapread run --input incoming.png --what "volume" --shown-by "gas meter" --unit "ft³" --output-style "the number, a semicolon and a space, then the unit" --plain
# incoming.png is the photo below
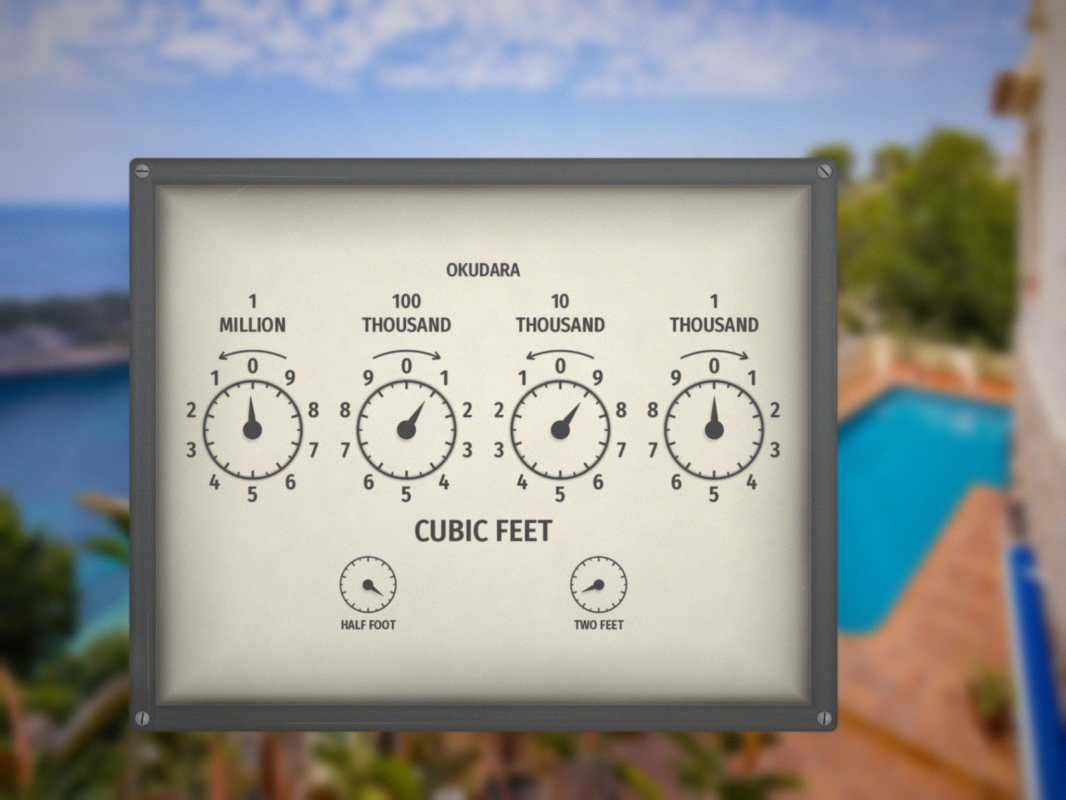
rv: 9000; ft³
